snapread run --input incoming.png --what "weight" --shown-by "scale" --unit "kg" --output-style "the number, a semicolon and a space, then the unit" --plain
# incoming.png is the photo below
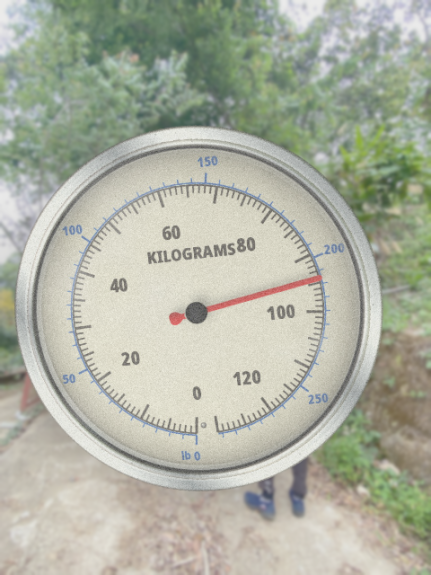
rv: 94; kg
